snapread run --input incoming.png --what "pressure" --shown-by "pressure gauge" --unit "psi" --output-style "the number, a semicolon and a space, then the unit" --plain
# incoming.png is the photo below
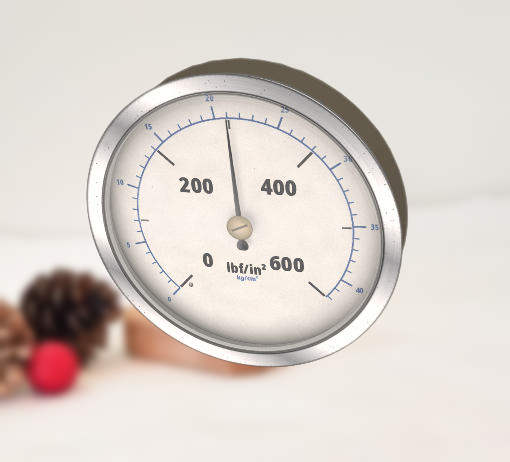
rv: 300; psi
